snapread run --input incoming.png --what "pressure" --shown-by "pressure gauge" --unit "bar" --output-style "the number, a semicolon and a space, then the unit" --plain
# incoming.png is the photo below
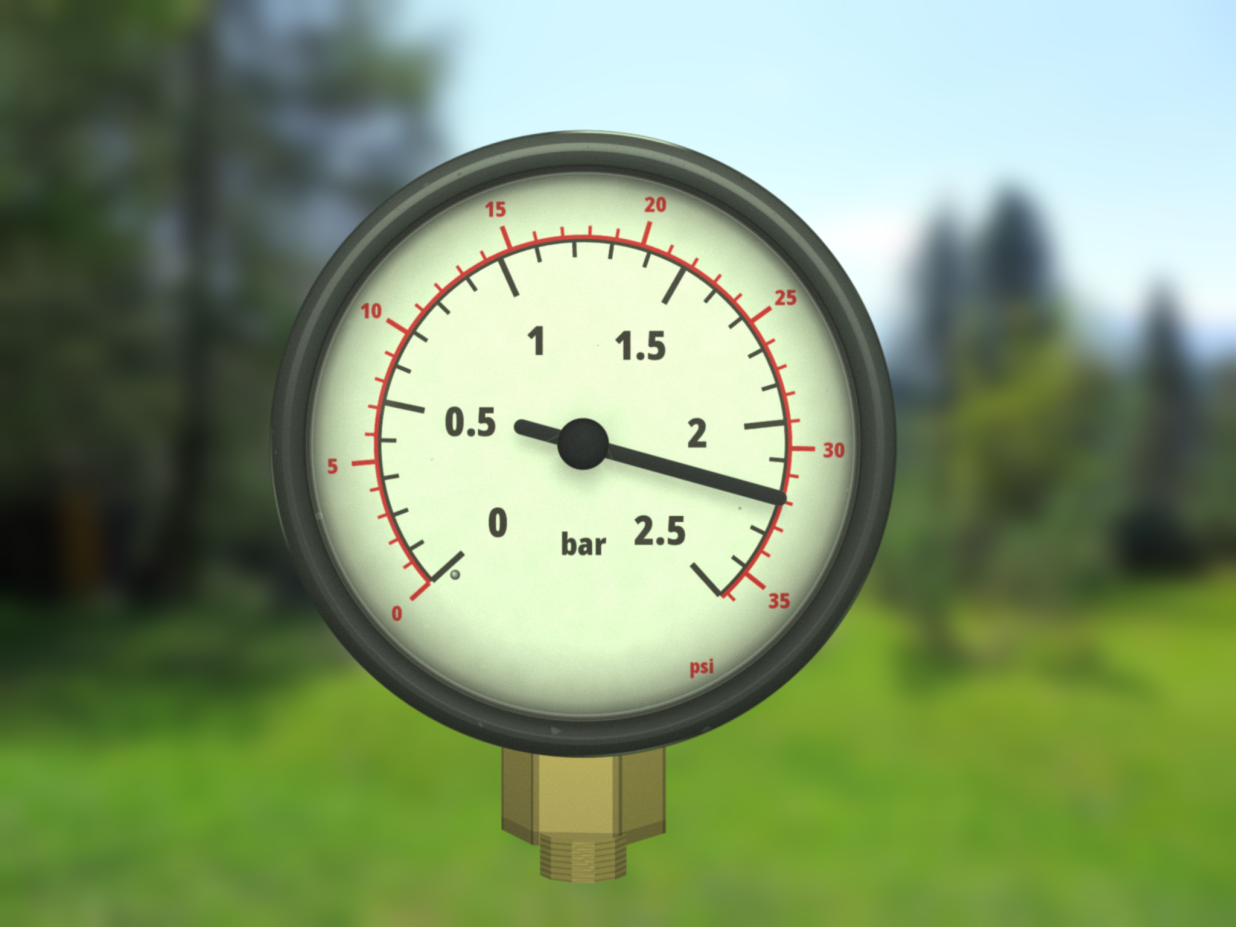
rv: 2.2; bar
